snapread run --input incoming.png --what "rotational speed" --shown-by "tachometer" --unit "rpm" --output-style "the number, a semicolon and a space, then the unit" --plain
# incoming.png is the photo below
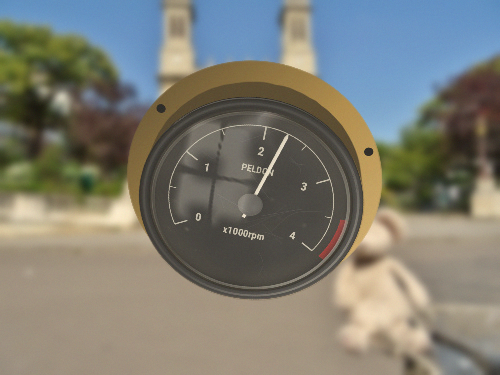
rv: 2250; rpm
